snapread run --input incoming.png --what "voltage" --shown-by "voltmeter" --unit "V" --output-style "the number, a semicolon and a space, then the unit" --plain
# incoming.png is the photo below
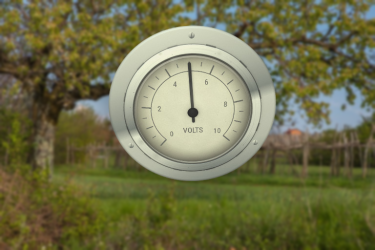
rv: 5; V
